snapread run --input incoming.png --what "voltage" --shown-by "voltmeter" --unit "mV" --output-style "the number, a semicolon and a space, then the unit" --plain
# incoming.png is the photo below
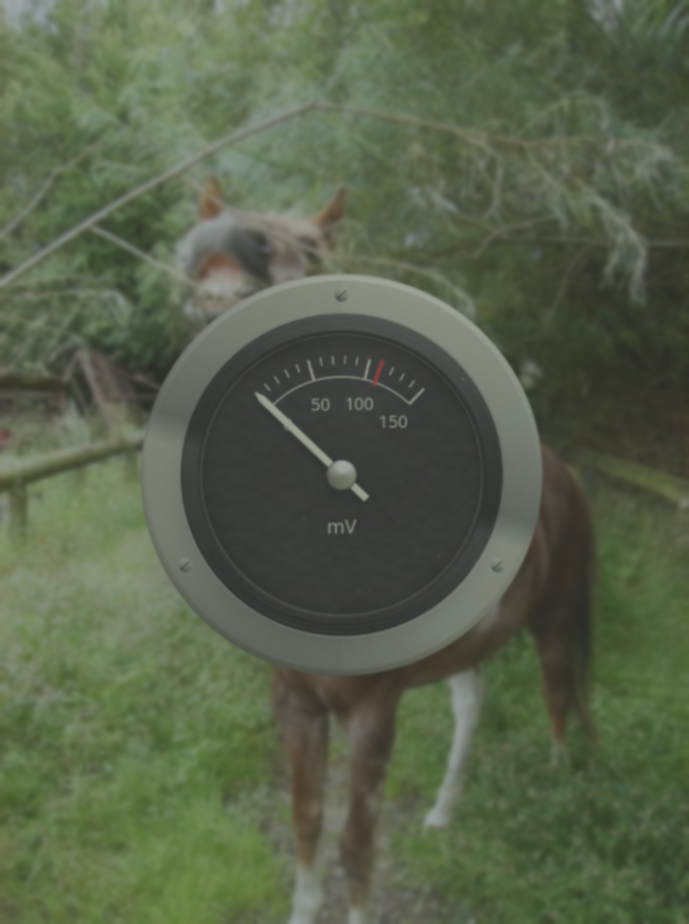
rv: 0; mV
